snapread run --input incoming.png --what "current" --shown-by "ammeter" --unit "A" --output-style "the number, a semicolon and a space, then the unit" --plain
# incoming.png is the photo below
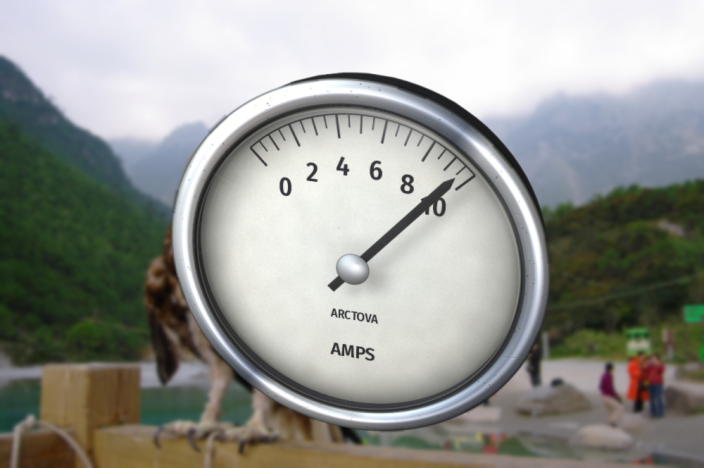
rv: 9.5; A
